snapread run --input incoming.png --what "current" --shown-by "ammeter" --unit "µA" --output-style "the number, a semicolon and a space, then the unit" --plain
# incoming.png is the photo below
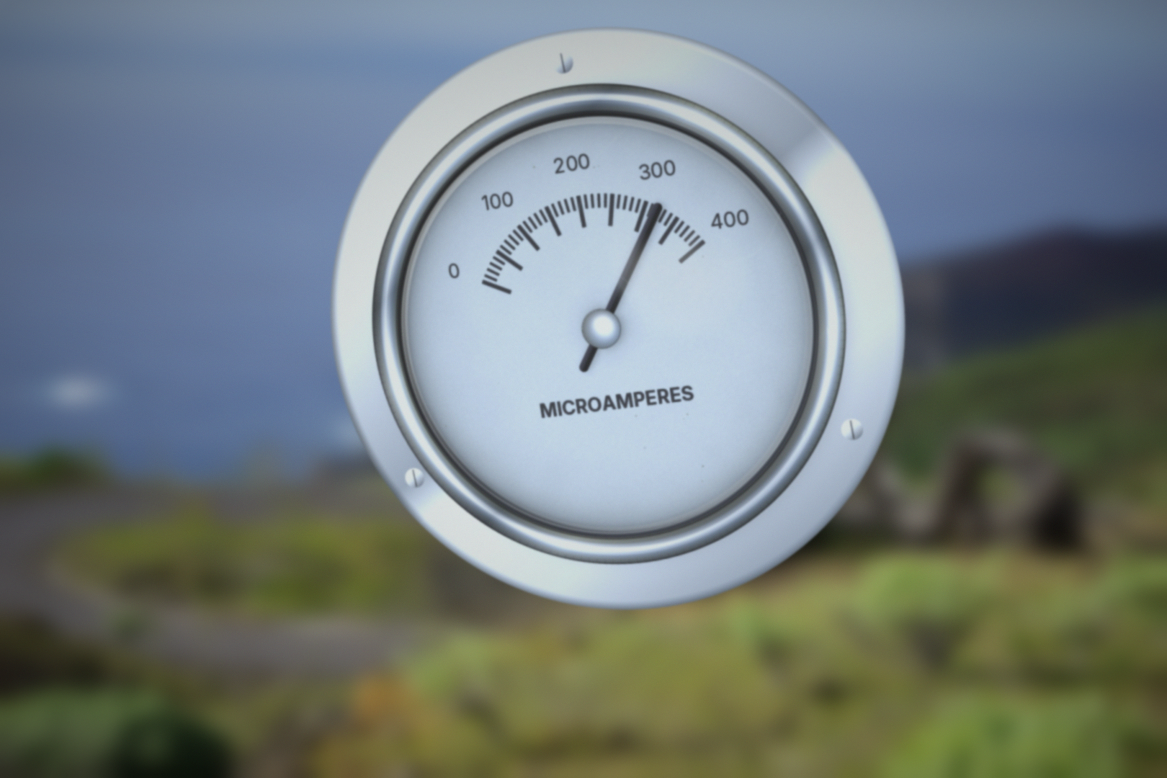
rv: 320; µA
